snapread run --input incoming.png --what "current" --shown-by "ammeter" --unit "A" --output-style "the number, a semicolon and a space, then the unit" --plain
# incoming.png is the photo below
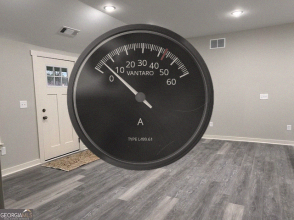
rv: 5; A
